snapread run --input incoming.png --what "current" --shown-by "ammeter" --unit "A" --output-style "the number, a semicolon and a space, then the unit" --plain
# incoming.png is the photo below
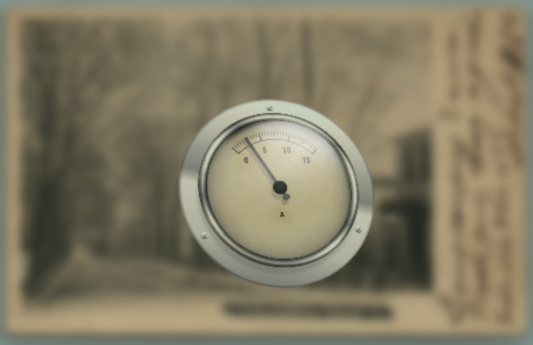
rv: 2.5; A
